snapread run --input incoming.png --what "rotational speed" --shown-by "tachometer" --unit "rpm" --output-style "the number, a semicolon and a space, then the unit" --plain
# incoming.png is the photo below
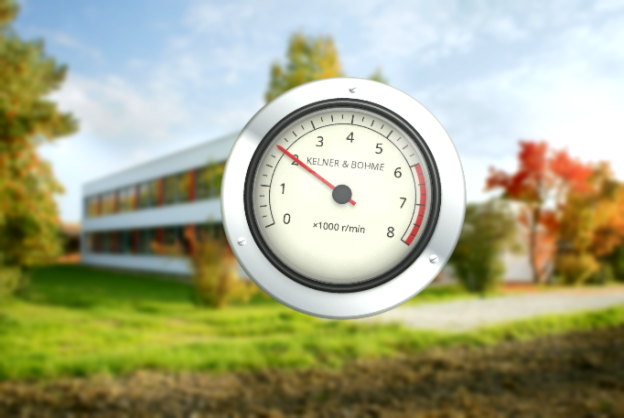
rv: 2000; rpm
